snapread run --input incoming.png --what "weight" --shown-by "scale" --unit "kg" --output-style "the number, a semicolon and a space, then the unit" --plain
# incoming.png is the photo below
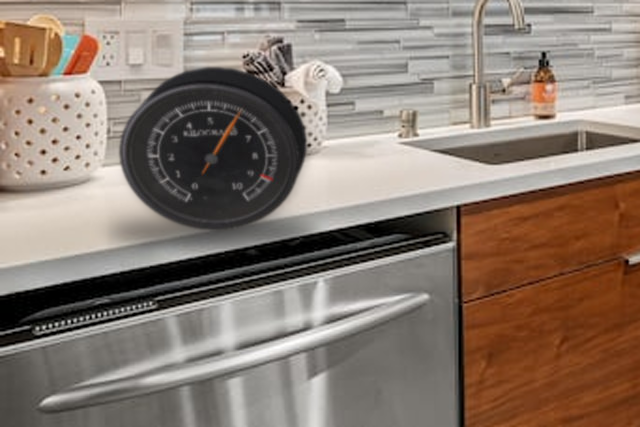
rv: 6; kg
